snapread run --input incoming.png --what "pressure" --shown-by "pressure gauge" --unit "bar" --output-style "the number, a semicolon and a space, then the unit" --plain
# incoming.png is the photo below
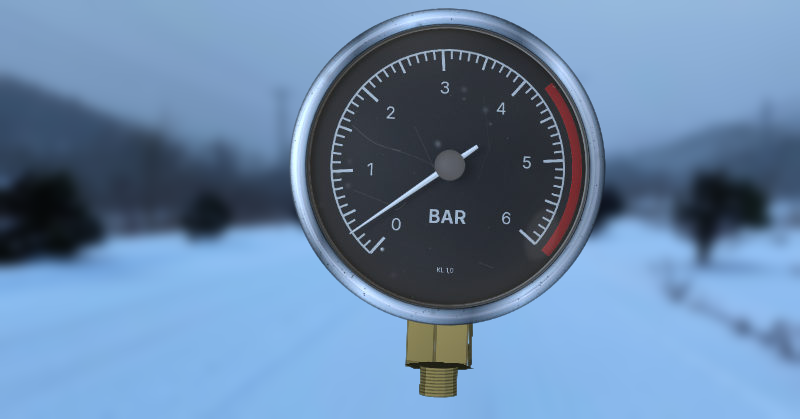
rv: 0.3; bar
